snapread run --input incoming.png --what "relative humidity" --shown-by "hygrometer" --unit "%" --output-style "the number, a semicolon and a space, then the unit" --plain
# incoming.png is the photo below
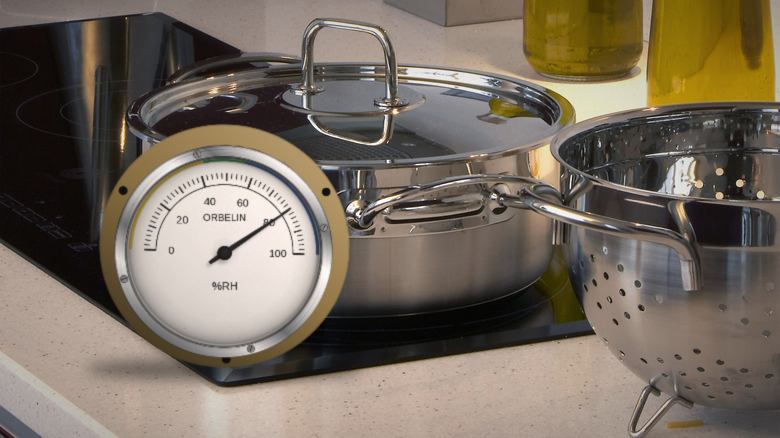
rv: 80; %
